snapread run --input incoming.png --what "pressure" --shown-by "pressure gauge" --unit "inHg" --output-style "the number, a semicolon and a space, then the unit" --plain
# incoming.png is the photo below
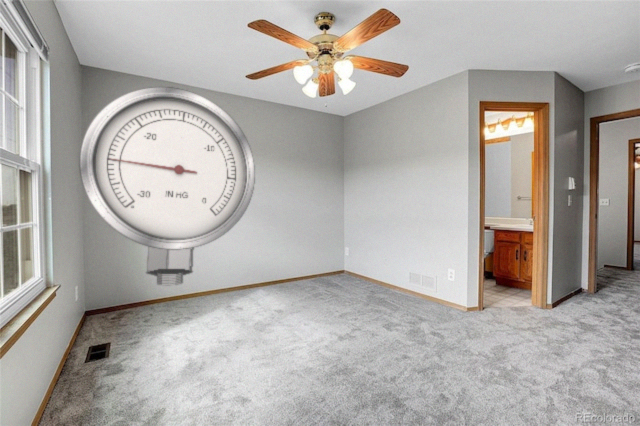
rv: -25; inHg
